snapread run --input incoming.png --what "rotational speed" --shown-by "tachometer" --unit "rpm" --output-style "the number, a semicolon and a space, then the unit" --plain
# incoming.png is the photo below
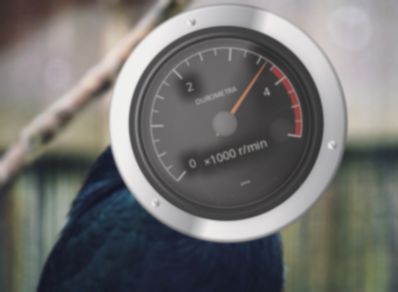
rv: 3625; rpm
